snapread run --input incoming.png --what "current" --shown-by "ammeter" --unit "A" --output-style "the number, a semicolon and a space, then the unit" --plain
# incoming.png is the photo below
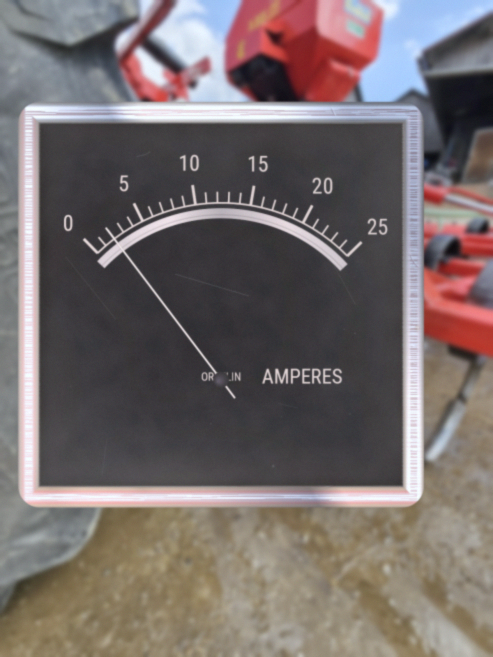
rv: 2; A
